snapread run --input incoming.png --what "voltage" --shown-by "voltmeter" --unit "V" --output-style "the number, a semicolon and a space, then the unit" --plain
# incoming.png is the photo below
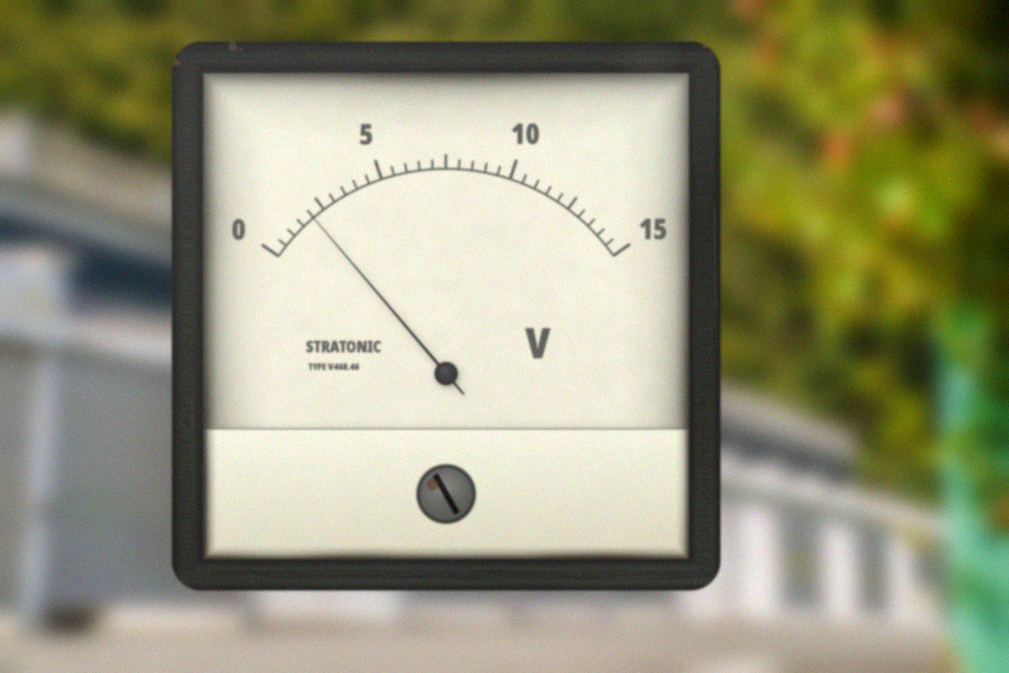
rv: 2; V
